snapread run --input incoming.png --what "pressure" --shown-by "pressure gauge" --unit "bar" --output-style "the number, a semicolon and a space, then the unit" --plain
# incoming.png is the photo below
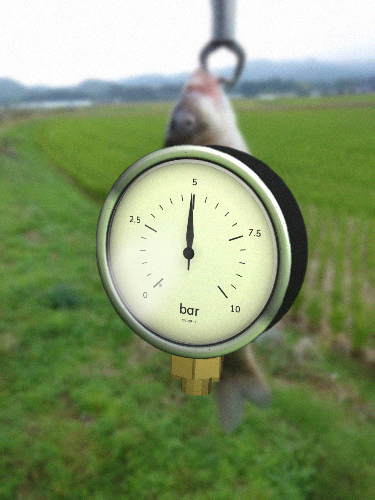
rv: 5; bar
